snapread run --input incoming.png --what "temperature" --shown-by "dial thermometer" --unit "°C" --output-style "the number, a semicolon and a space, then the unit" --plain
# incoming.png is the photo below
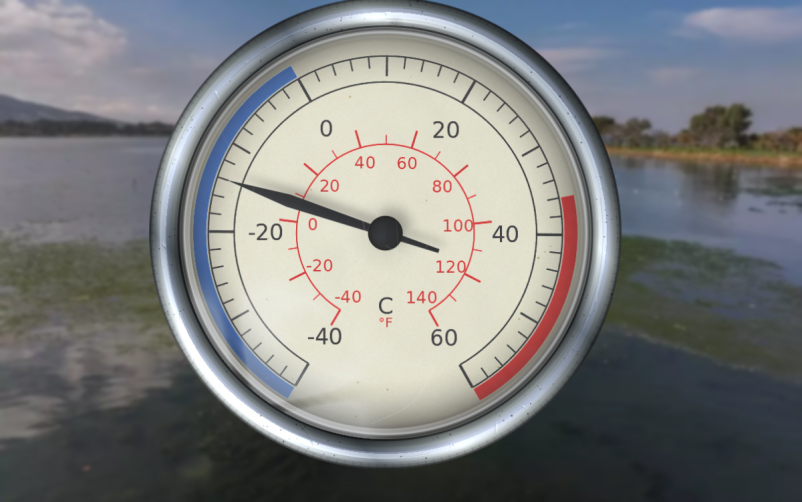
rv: -14; °C
